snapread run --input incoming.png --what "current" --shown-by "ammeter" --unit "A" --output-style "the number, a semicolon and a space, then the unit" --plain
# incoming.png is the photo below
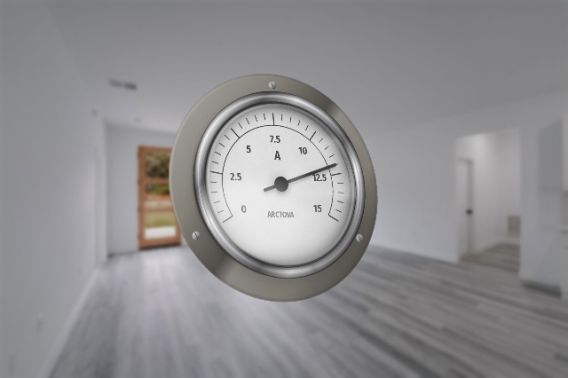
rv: 12; A
